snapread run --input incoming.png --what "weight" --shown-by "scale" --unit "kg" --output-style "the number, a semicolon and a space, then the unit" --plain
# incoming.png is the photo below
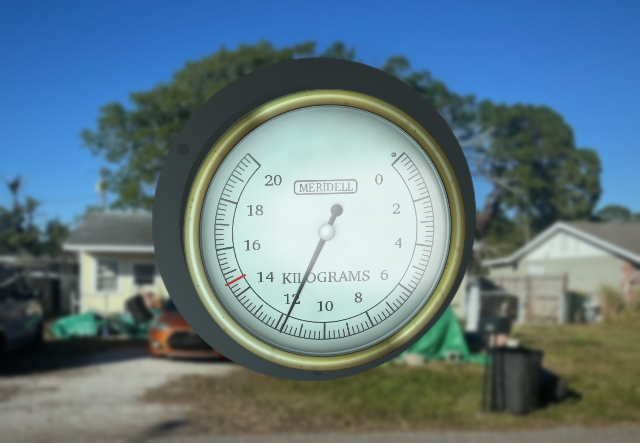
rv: 11.8; kg
